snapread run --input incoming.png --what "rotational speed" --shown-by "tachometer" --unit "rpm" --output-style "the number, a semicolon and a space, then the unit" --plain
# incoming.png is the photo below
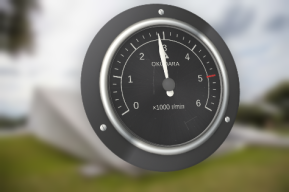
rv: 2800; rpm
